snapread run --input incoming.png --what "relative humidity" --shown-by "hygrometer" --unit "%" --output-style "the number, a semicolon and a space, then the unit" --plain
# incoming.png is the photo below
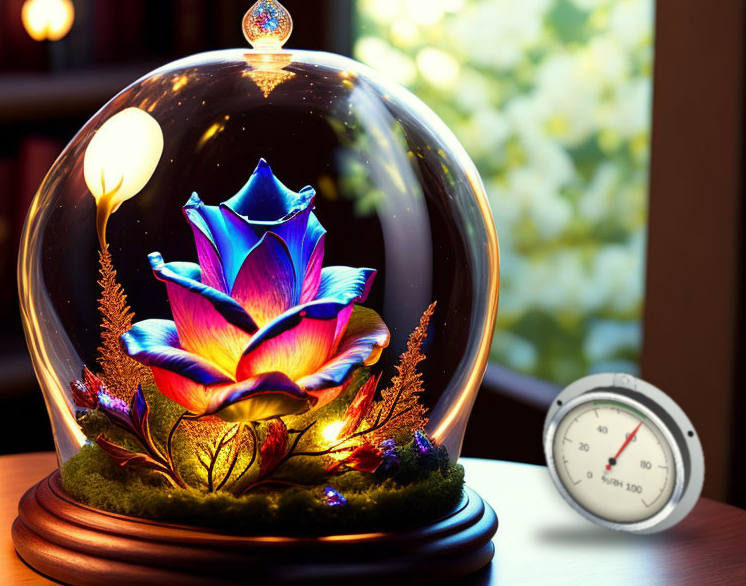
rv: 60; %
